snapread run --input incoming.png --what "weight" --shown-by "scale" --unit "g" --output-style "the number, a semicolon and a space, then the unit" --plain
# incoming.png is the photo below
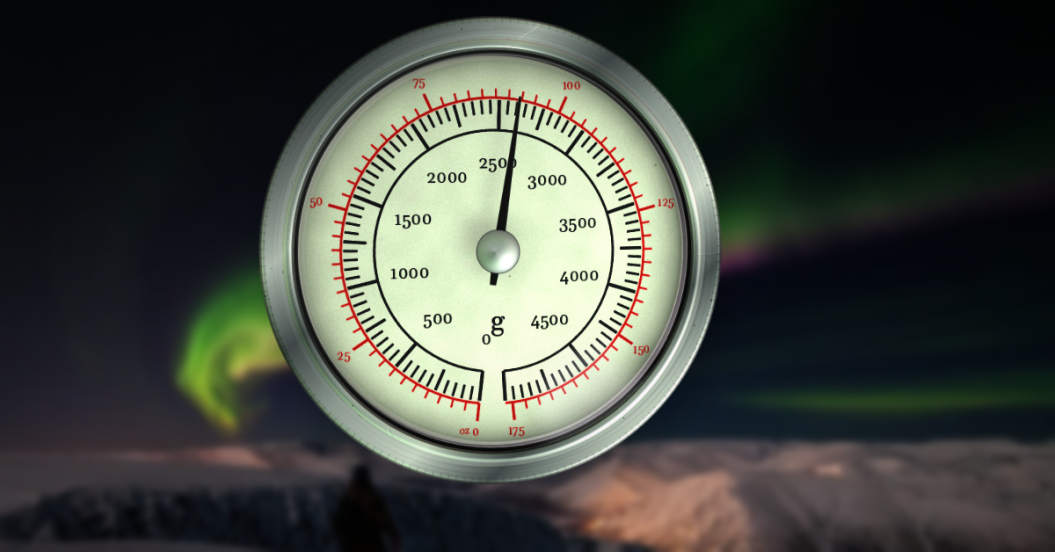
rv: 2600; g
